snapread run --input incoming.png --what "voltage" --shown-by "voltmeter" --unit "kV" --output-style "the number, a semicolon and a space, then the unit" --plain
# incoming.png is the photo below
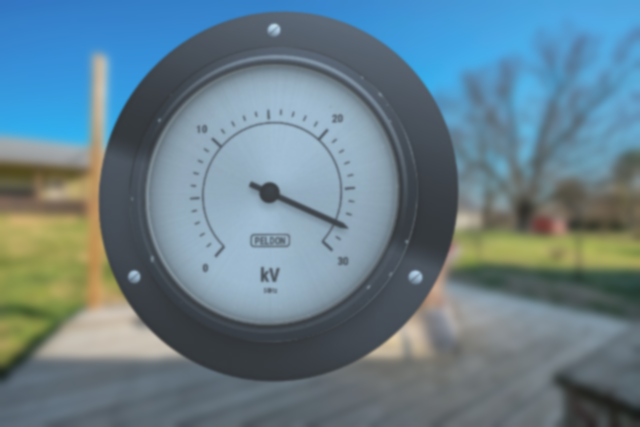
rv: 28; kV
